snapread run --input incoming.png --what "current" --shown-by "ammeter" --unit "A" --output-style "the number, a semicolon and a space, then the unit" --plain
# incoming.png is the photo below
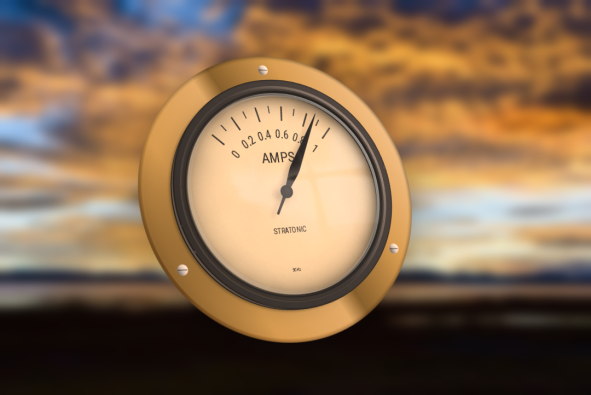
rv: 0.85; A
